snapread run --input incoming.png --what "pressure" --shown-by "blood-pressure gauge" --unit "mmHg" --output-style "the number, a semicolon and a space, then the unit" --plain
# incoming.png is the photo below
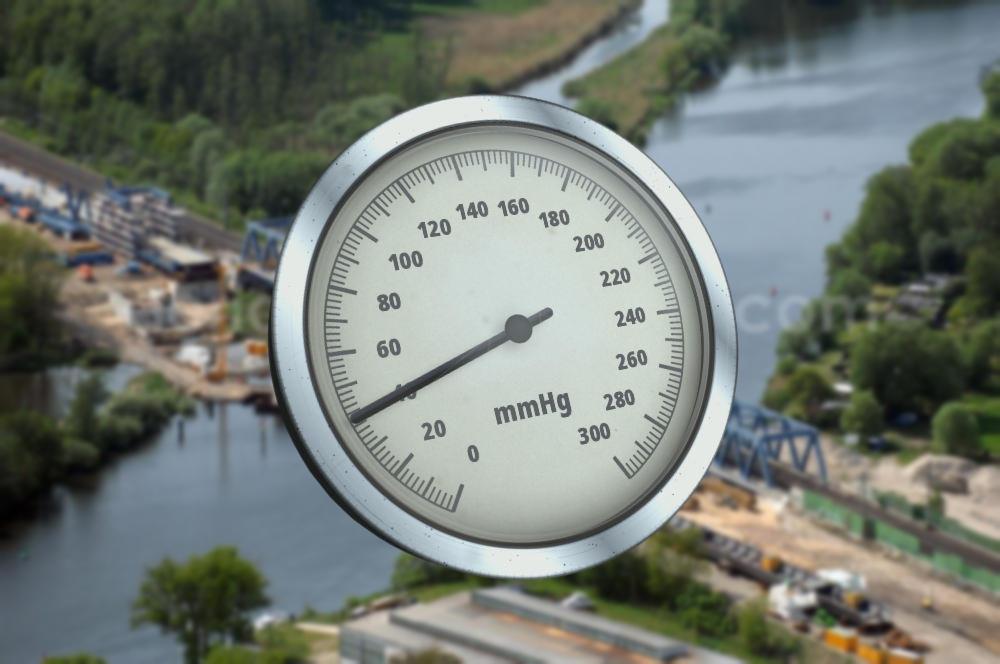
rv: 40; mmHg
